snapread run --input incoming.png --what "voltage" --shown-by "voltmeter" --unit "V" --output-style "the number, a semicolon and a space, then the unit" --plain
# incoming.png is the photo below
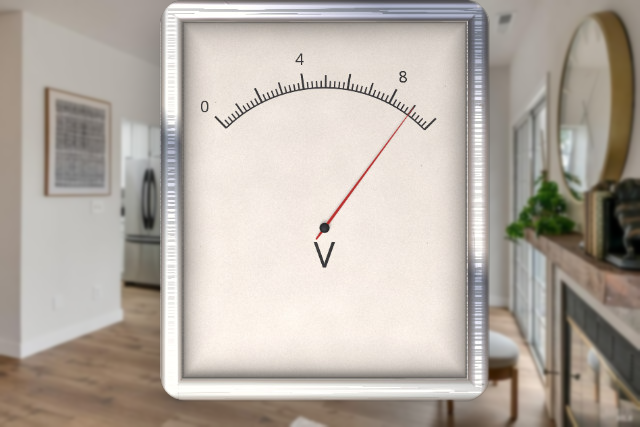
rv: 9; V
